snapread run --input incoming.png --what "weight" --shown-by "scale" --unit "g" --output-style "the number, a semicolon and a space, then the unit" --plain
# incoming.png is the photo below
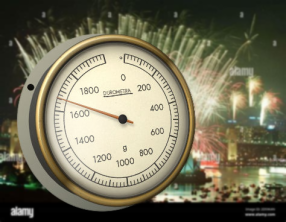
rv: 1660; g
